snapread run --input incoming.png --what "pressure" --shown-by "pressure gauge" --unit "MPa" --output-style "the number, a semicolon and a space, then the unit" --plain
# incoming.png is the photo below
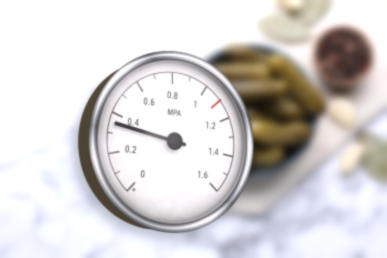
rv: 0.35; MPa
